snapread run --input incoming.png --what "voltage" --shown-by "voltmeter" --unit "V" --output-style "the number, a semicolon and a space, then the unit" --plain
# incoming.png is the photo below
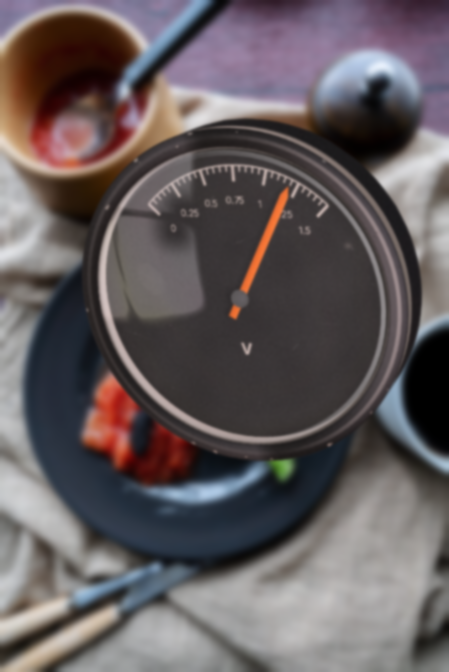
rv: 1.2; V
